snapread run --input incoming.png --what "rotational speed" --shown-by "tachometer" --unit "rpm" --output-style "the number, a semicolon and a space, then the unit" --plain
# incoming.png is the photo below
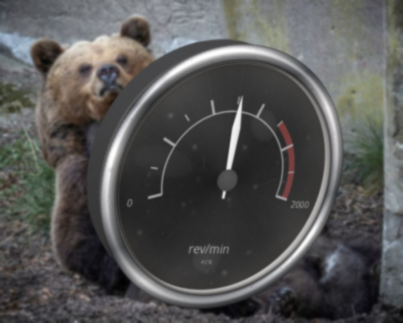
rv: 1000; rpm
